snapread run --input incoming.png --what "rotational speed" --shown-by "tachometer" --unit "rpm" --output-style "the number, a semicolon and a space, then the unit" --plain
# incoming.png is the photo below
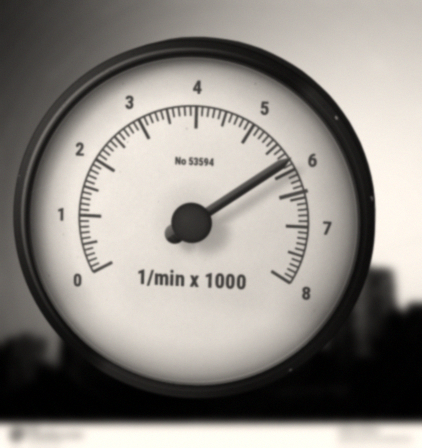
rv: 5800; rpm
